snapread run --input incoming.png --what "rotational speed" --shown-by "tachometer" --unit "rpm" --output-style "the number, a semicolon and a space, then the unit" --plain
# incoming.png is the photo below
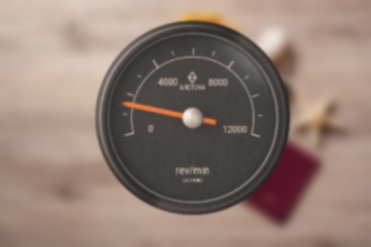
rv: 1500; rpm
